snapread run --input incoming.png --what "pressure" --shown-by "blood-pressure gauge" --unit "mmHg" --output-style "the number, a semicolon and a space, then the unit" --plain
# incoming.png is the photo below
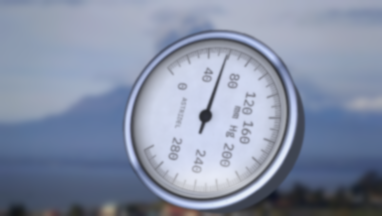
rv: 60; mmHg
